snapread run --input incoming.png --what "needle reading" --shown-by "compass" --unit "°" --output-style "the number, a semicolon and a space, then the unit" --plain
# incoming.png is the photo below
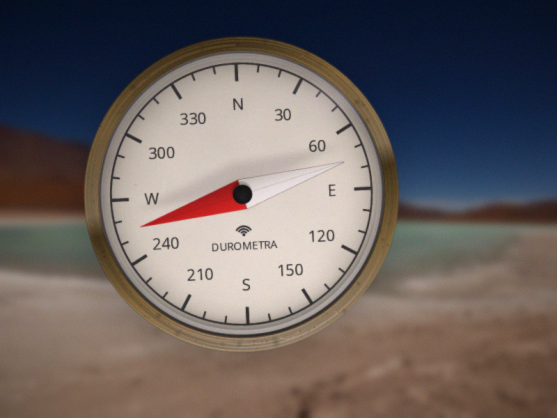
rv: 255; °
